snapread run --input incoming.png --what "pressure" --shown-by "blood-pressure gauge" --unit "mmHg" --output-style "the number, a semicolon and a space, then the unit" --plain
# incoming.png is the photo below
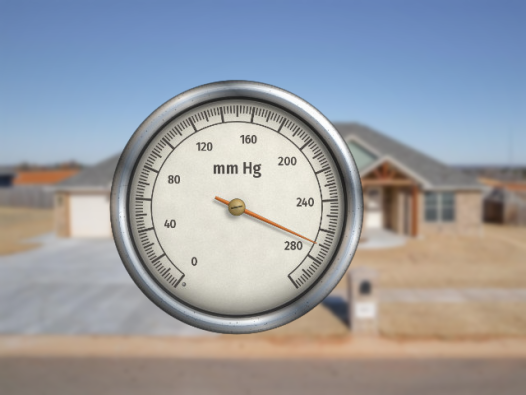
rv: 270; mmHg
